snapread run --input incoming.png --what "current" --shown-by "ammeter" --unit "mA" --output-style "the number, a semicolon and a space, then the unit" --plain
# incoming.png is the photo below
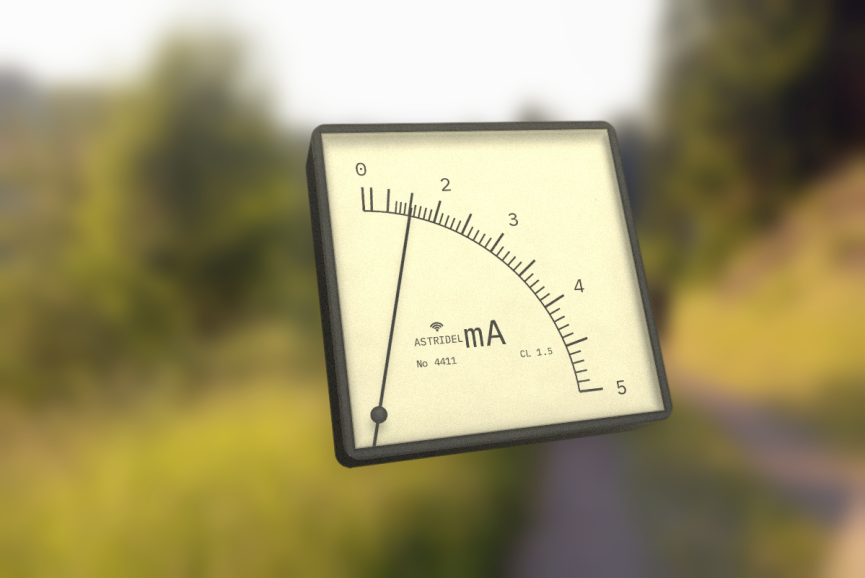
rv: 1.5; mA
